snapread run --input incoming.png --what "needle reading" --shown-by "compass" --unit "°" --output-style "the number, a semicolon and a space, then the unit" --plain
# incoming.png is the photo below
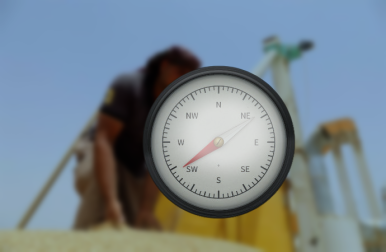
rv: 235; °
